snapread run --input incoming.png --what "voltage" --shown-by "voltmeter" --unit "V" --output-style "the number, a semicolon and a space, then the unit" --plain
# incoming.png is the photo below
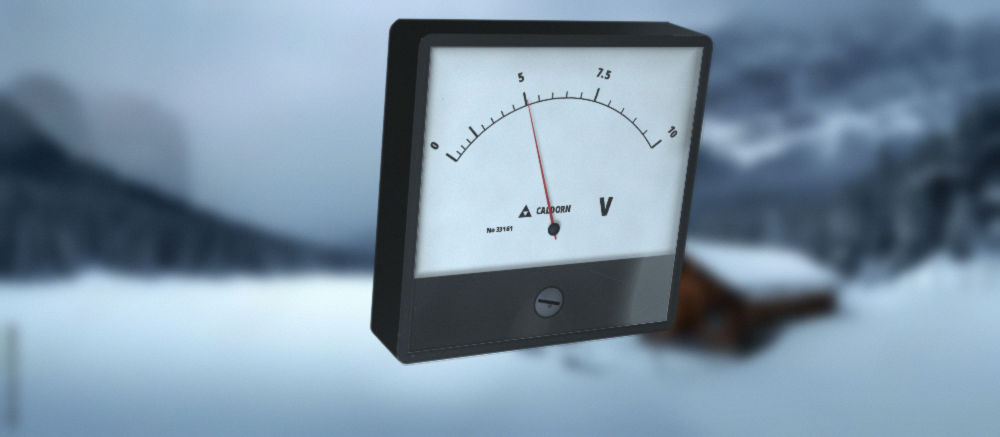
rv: 5; V
